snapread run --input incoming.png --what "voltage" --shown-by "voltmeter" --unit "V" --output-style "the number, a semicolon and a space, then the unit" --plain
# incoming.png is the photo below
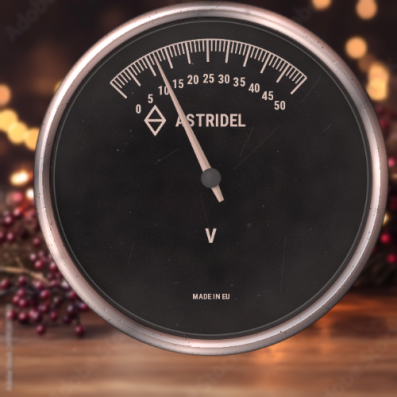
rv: 12; V
